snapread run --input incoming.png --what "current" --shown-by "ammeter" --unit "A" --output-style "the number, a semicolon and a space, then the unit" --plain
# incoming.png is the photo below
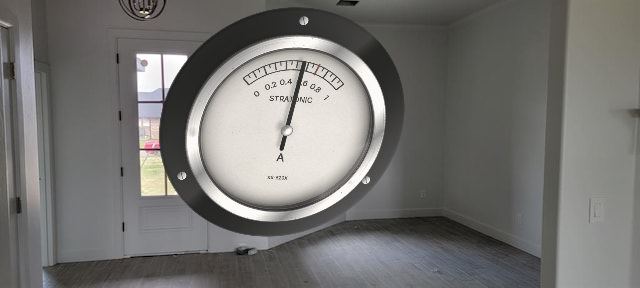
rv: 0.55; A
